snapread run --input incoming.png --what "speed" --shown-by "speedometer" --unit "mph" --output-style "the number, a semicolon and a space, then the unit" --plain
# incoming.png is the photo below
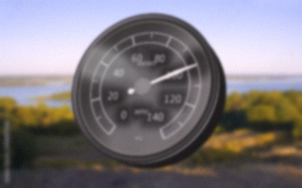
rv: 100; mph
